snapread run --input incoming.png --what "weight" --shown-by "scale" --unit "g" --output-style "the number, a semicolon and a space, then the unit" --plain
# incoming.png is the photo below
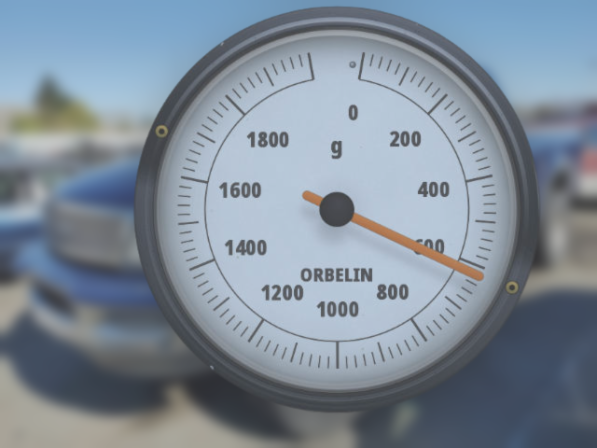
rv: 620; g
